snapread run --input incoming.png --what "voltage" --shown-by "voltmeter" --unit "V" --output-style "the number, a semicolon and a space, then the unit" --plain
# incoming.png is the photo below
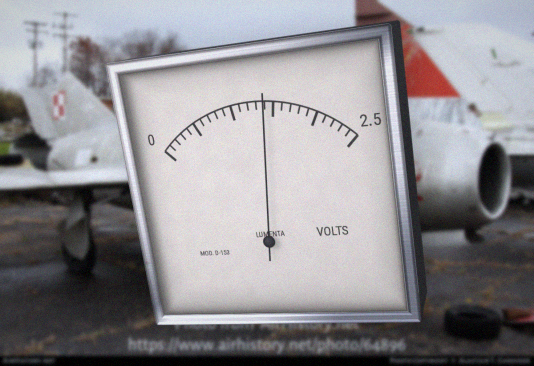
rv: 1.4; V
